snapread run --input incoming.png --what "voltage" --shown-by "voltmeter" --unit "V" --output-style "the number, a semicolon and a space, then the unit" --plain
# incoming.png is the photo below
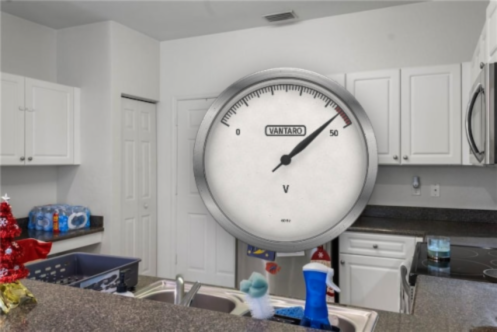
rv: 45; V
